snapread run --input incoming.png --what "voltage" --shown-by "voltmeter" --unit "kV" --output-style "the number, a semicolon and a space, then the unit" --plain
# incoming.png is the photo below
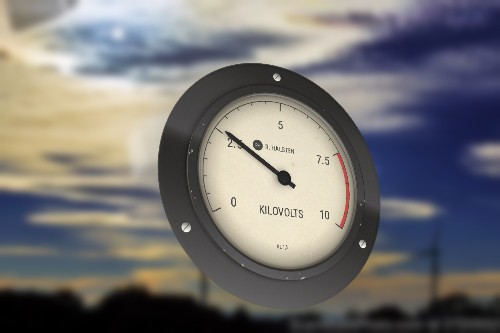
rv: 2.5; kV
